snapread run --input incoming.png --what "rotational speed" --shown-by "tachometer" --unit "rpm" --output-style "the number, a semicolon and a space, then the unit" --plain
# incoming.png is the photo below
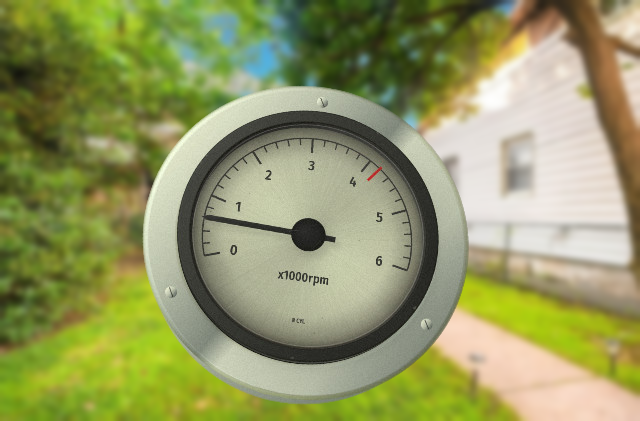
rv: 600; rpm
